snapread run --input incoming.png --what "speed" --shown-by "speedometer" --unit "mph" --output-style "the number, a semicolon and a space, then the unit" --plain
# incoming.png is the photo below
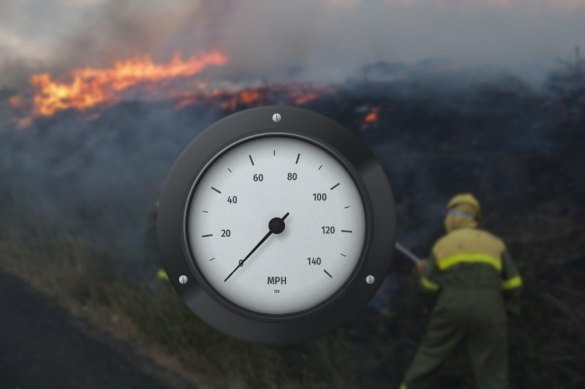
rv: 0; mph
